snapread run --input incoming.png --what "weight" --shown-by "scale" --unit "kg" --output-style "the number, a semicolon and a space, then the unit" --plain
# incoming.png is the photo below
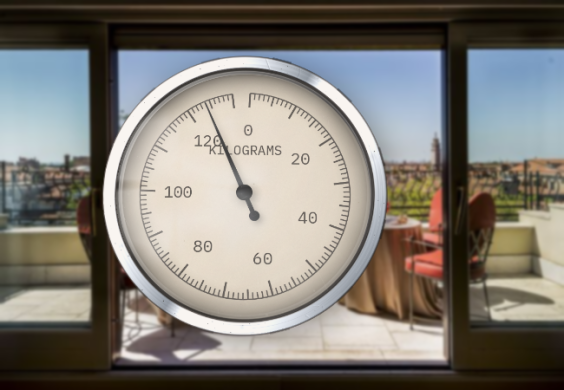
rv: 124; kg
